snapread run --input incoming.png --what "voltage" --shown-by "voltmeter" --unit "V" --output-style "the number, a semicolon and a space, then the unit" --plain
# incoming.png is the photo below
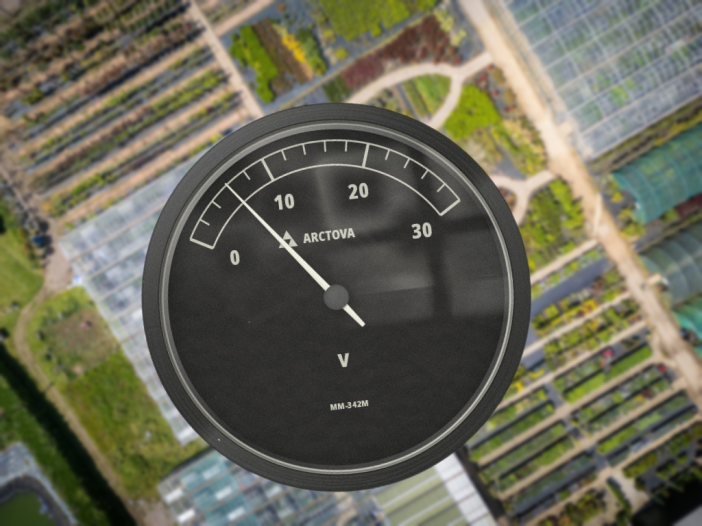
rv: 6; V
